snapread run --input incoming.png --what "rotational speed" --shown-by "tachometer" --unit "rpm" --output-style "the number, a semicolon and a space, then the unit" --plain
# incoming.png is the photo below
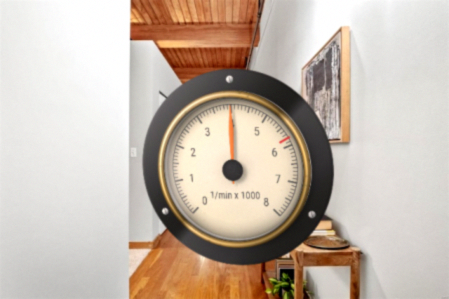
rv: 4000; rpm
